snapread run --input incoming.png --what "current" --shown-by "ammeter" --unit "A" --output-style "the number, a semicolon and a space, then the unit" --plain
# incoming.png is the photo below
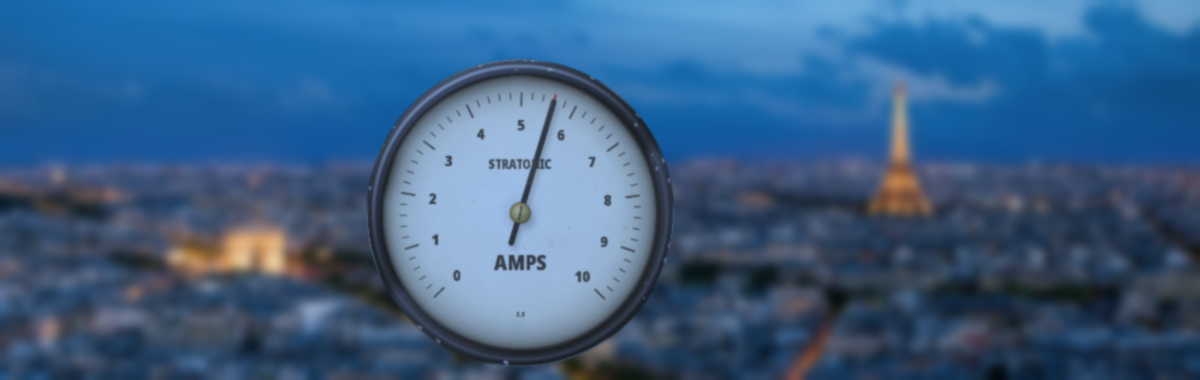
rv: 5.6; A
